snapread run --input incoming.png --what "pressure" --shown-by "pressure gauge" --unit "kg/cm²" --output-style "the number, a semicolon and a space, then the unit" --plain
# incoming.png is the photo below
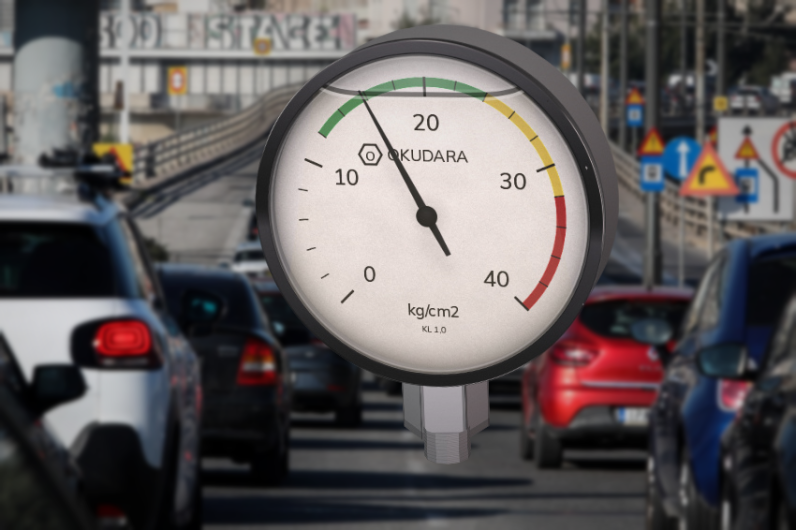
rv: 16; kg/cm²
